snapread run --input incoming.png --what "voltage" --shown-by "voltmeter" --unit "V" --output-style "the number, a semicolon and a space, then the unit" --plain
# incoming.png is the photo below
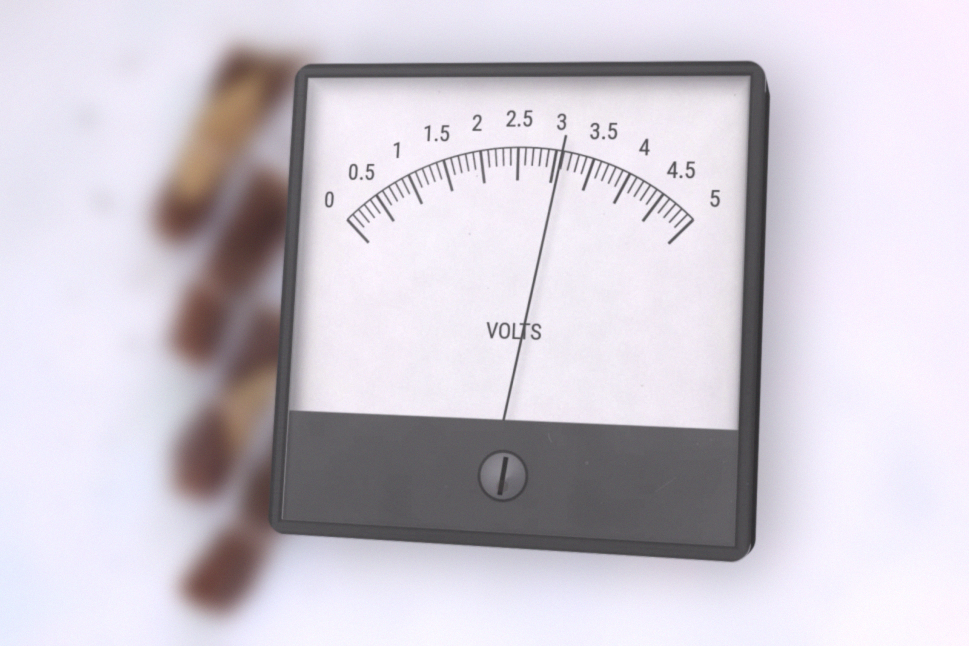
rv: 3.1; V
